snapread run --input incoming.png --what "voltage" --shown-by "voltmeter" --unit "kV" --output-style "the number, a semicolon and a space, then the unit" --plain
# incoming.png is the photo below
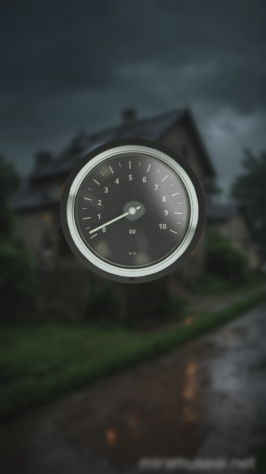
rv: 0.25; kV
